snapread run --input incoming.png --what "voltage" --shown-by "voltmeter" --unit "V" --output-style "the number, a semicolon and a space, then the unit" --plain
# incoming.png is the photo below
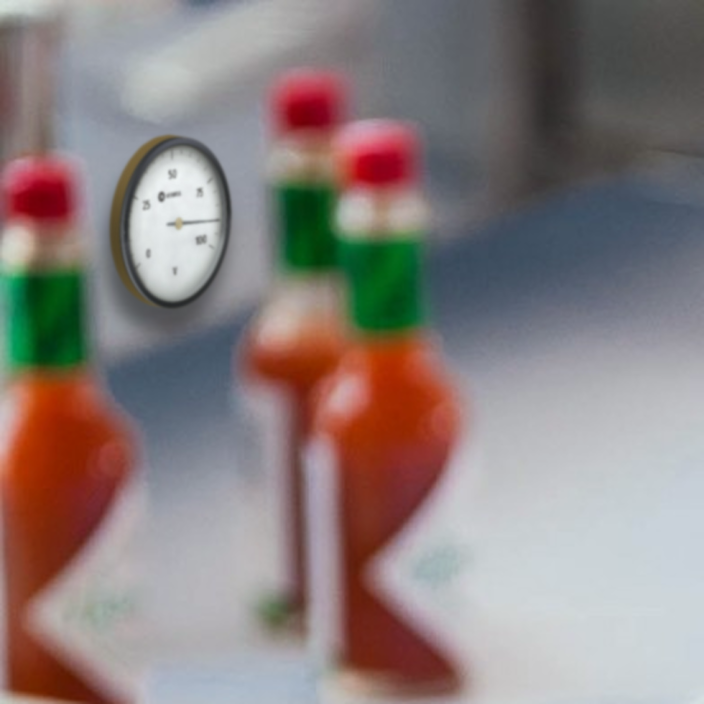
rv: 90; V
